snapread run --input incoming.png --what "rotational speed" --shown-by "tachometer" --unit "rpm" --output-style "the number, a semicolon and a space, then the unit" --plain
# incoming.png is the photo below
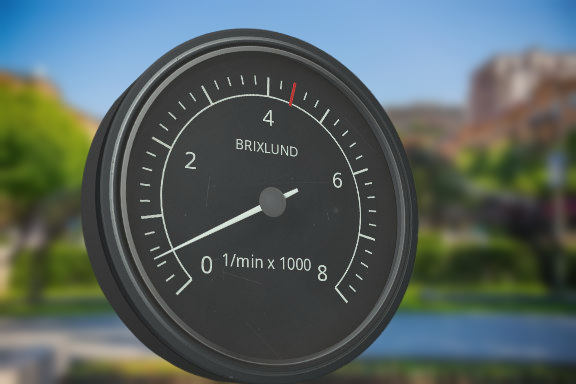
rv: 500; rpm
